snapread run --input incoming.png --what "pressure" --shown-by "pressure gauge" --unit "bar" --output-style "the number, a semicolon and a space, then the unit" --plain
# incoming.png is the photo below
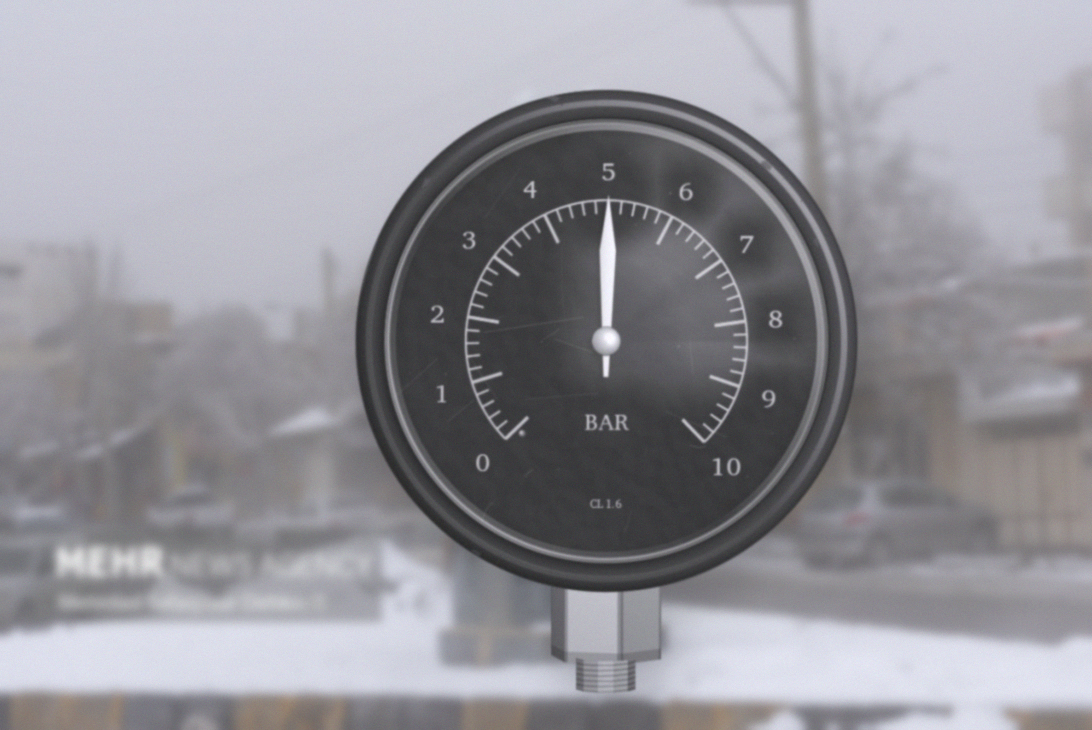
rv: 5; bar
